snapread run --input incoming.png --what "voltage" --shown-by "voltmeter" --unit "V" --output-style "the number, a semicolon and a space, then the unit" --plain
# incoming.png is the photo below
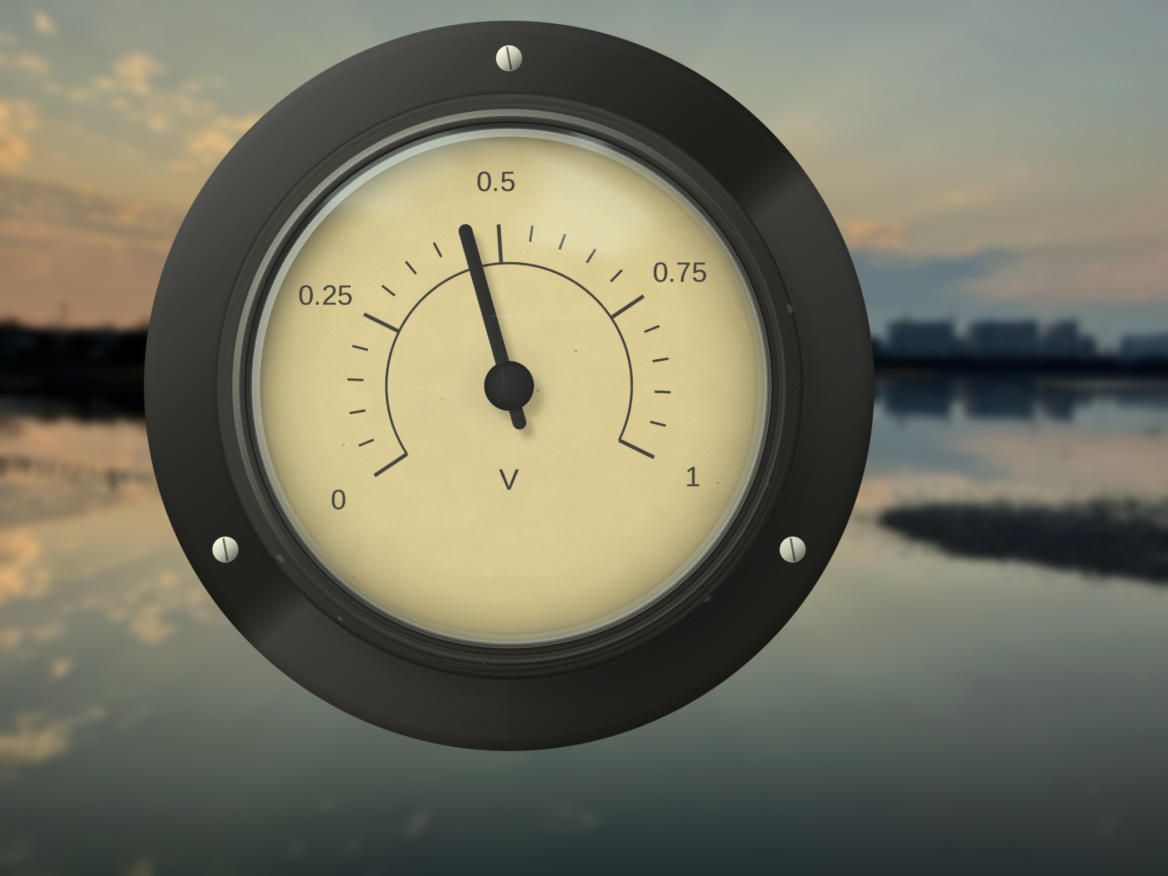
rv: 0.45; V
